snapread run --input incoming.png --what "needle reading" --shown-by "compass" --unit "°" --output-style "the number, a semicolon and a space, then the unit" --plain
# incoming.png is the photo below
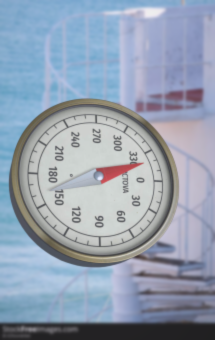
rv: 340; °
